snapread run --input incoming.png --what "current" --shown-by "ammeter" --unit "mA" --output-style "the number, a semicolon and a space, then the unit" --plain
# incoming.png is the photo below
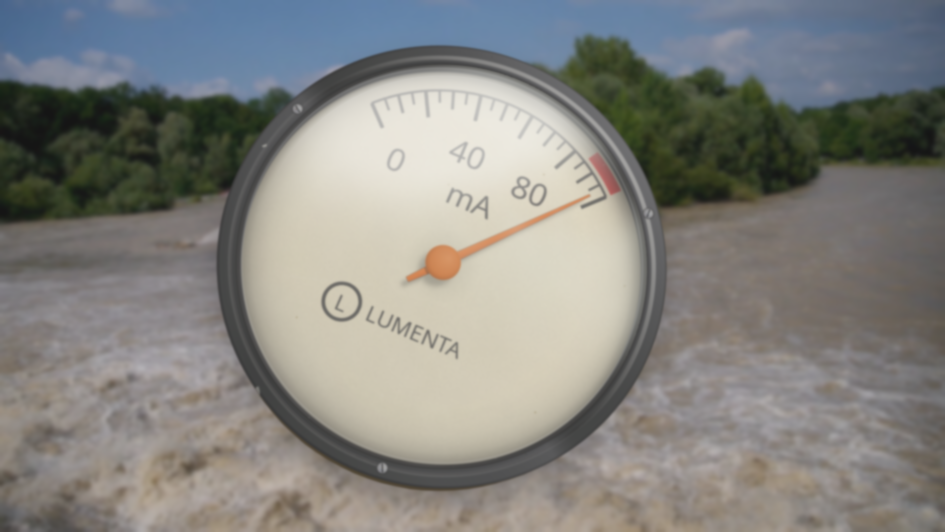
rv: 97.5; mA
